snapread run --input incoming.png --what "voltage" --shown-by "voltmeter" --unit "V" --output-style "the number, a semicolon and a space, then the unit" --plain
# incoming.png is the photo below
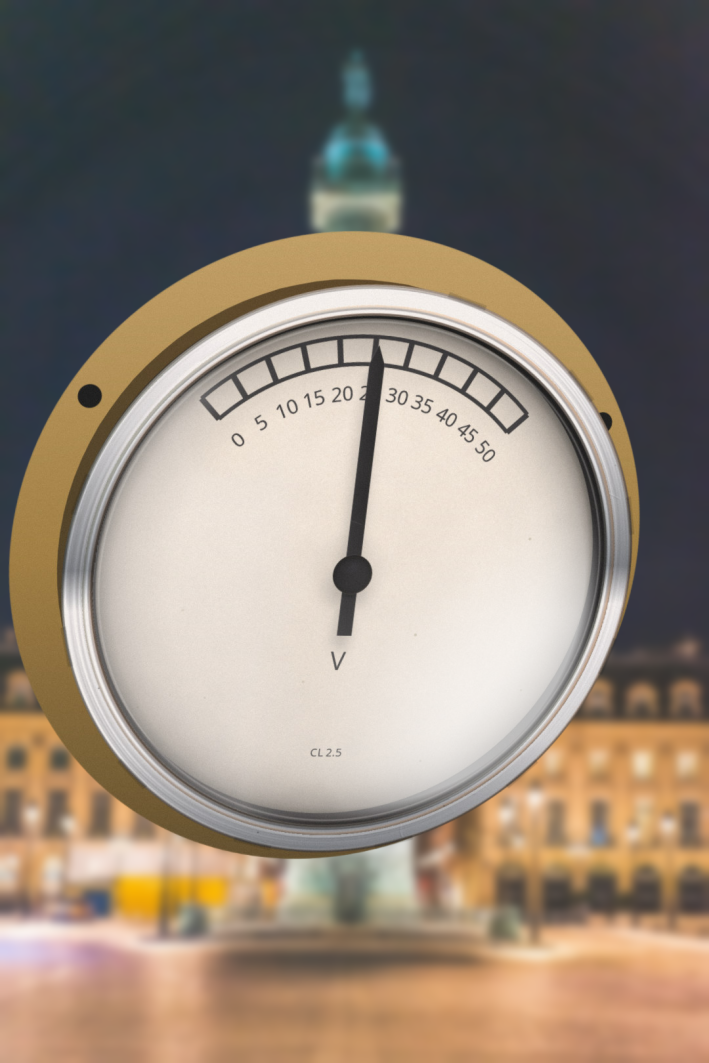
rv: 25; V
